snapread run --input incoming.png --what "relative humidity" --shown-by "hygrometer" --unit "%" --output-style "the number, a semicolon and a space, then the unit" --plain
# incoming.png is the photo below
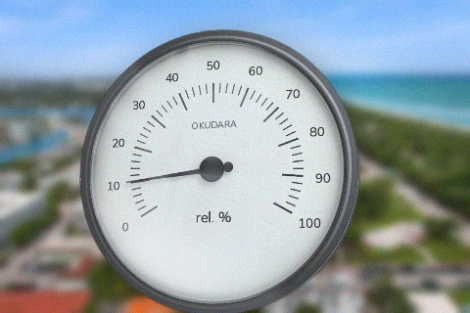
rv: 10; %
